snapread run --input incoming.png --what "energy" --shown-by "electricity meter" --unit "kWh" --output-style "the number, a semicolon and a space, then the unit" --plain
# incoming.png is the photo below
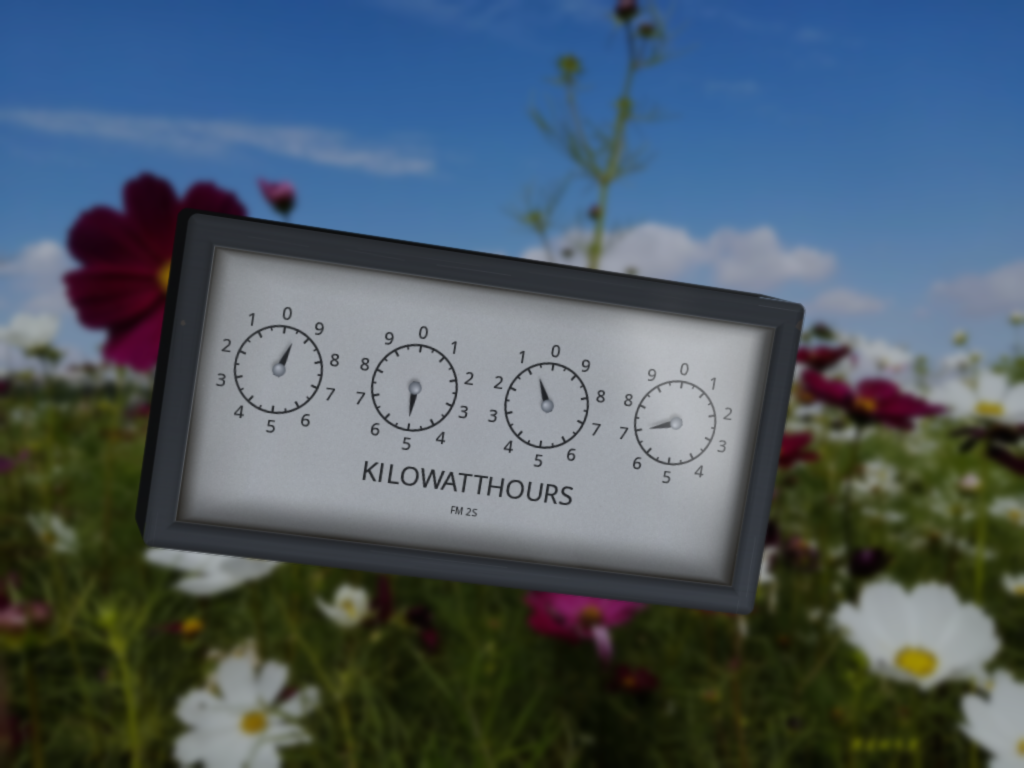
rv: 9507; kWh
